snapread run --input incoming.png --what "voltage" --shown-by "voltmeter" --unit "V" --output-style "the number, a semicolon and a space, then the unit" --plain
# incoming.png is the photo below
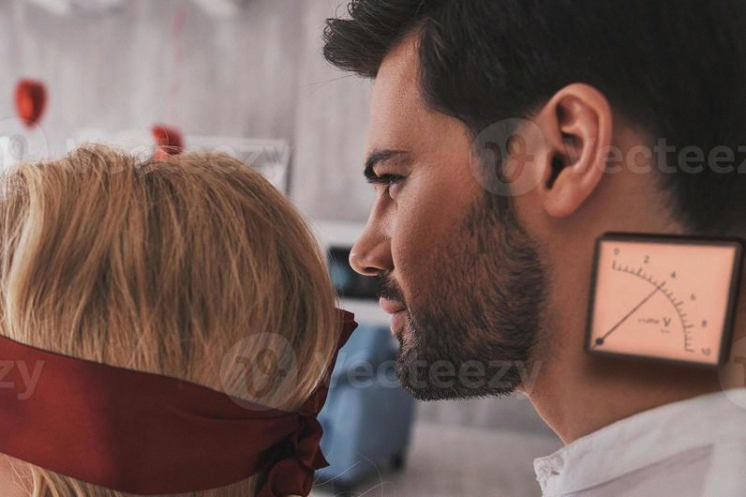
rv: 4; V
